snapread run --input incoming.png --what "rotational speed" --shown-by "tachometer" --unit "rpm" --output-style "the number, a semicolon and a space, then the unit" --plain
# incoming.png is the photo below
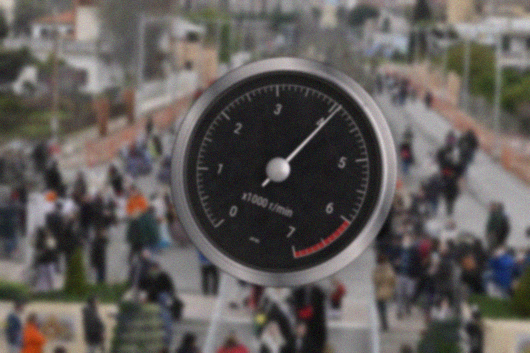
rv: 4100; rpm
